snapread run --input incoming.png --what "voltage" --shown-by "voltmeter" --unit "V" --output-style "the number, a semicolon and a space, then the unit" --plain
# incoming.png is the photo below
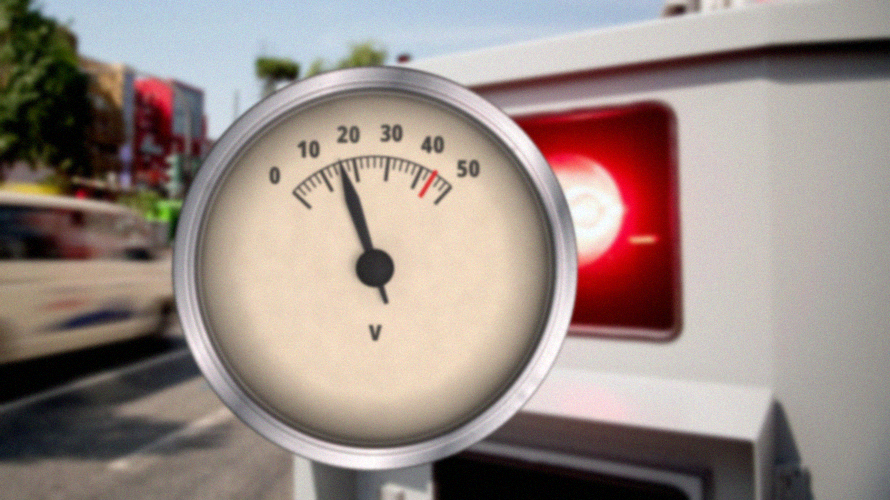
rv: 16; V
